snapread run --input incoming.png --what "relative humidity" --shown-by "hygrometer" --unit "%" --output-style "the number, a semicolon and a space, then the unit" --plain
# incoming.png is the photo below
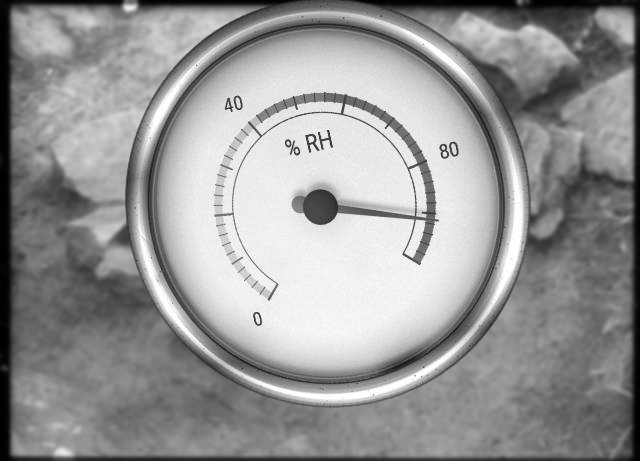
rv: 91; %
